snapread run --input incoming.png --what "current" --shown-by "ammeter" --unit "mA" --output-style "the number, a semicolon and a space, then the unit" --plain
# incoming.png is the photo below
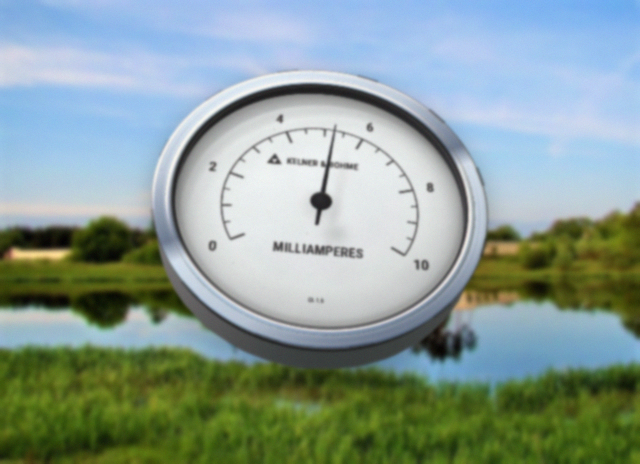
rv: 5.25; mA
